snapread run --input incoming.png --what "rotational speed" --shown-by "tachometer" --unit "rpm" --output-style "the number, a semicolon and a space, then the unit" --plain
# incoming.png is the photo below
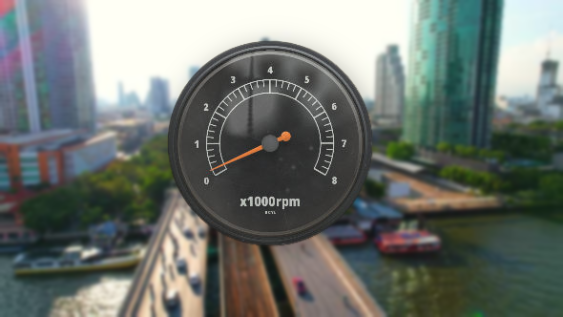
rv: 200; rpm
